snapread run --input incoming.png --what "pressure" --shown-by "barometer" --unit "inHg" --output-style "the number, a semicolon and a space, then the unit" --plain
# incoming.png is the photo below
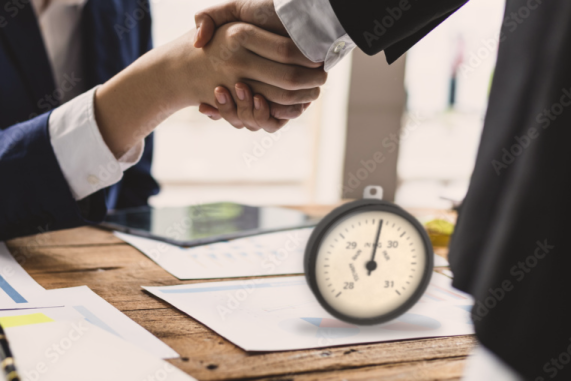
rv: 29.6; inHg
